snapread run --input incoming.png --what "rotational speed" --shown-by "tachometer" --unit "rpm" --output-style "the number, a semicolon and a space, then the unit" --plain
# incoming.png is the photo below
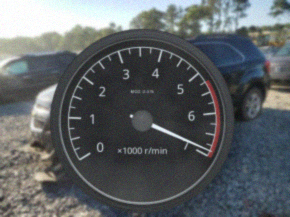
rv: 6875; rpm
